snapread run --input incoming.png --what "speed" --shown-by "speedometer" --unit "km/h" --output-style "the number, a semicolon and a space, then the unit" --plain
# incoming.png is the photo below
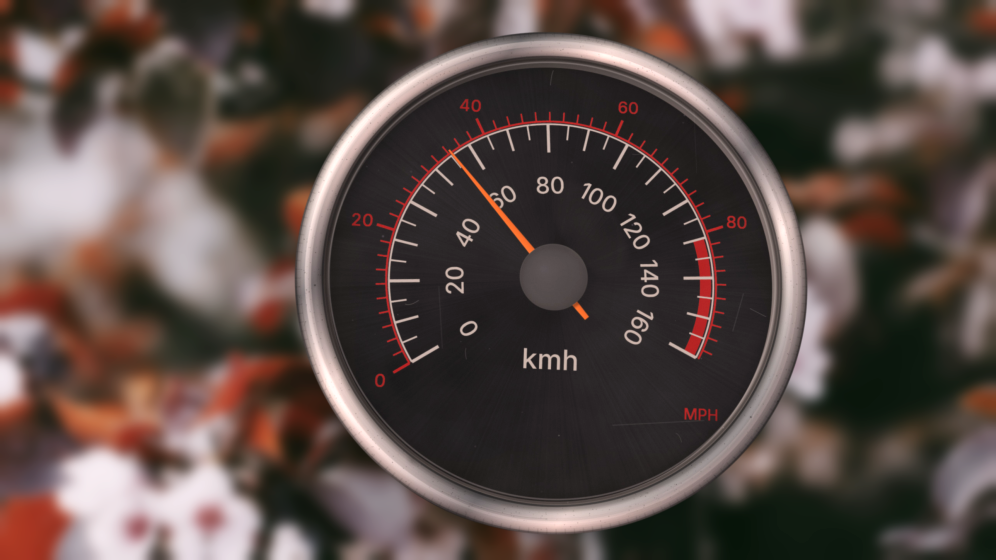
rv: 55; km/h
